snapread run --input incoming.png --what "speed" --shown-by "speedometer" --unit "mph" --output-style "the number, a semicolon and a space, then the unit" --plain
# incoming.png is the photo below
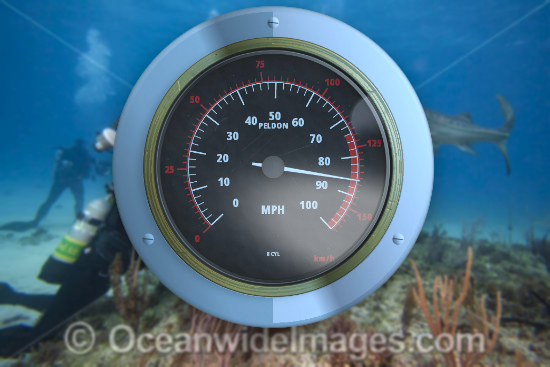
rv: 86; mph
